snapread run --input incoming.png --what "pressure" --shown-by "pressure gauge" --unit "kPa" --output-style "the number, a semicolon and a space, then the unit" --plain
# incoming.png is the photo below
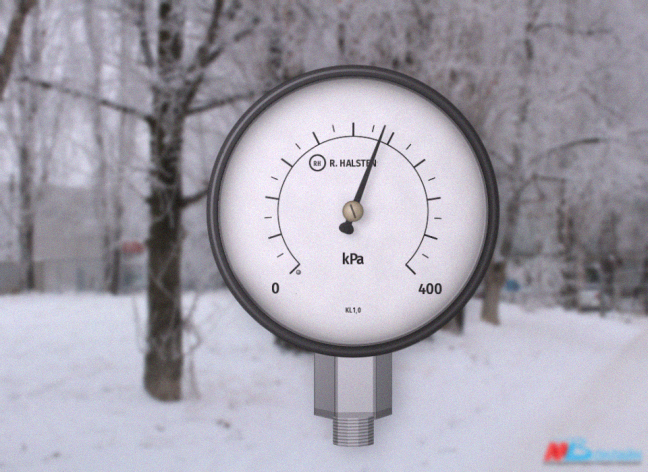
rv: 230; kPa
